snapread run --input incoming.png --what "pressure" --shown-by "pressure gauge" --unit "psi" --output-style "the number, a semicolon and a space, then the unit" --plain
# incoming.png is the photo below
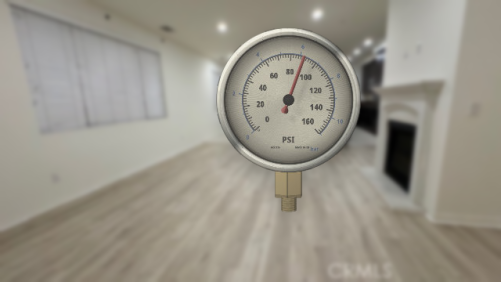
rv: 90; psi
